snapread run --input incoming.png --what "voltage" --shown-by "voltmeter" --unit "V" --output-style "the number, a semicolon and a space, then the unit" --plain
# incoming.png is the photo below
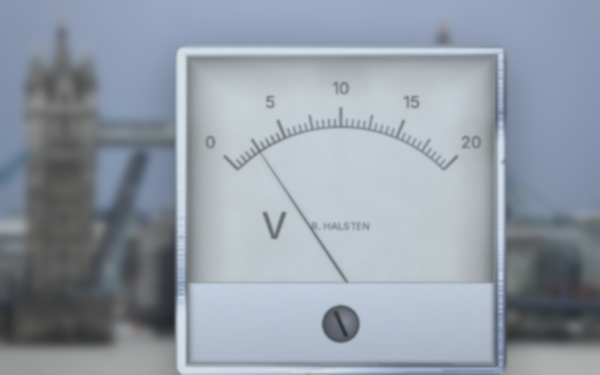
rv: 2.5; V
